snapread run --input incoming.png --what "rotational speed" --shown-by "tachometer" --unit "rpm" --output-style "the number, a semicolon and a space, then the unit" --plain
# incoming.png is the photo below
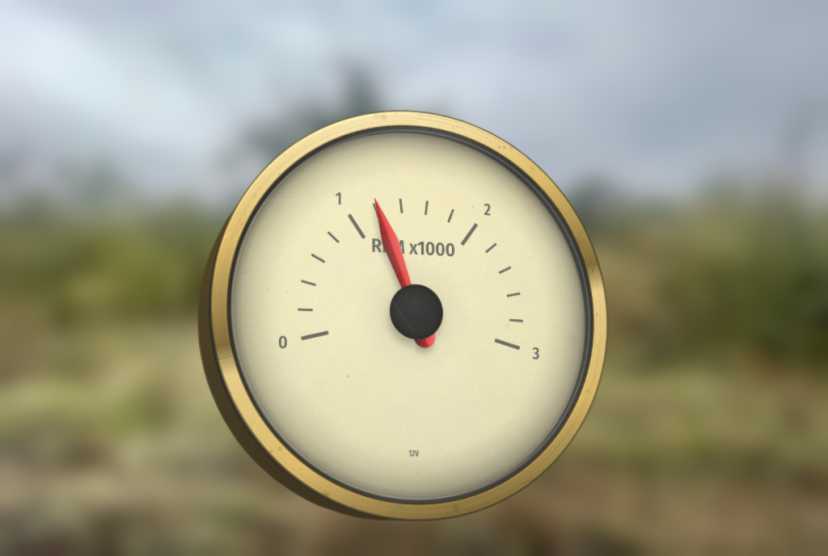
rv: 1200; rpm
